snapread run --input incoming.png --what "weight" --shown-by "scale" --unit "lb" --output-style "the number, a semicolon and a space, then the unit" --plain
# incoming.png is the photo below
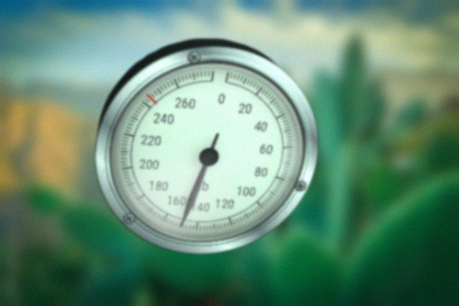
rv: 150; lb
